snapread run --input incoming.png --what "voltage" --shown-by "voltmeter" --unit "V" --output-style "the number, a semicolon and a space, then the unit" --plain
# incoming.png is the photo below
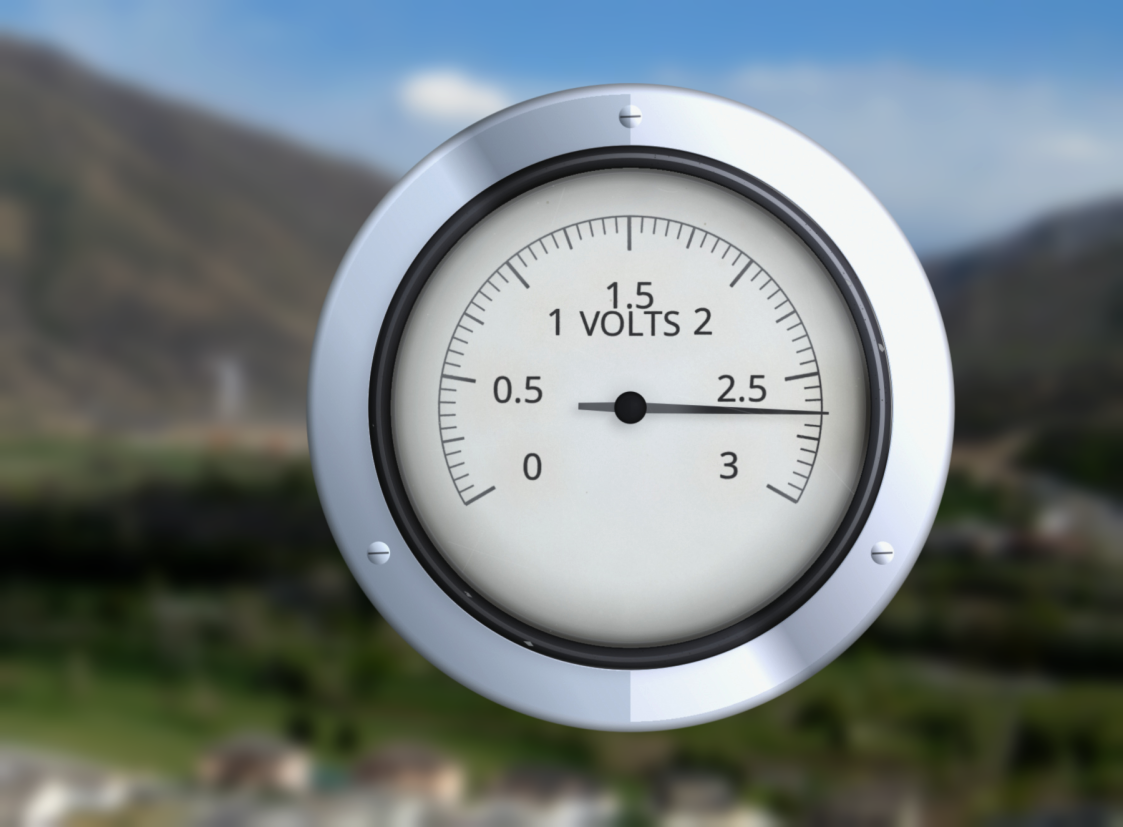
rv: 2.65; V
